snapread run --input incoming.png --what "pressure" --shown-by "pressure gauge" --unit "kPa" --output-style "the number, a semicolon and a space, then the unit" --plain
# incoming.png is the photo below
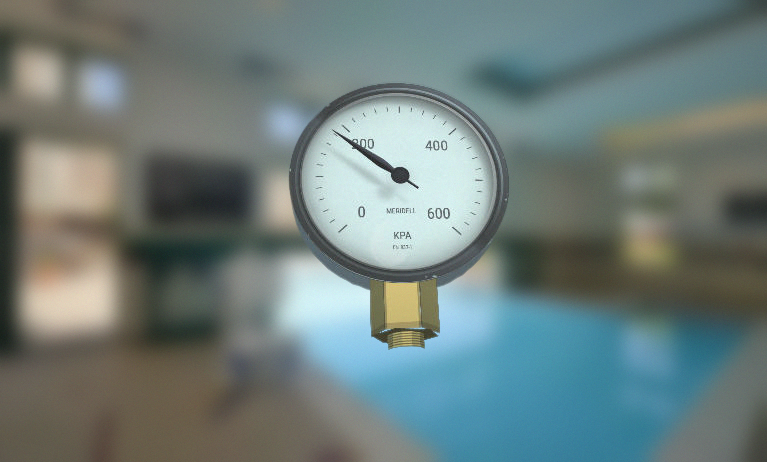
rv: 180; kPa
